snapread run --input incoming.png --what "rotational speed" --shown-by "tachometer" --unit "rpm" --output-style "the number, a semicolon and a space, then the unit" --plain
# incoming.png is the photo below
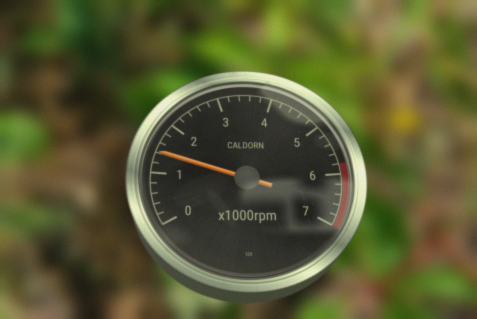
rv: 1400; rpm
